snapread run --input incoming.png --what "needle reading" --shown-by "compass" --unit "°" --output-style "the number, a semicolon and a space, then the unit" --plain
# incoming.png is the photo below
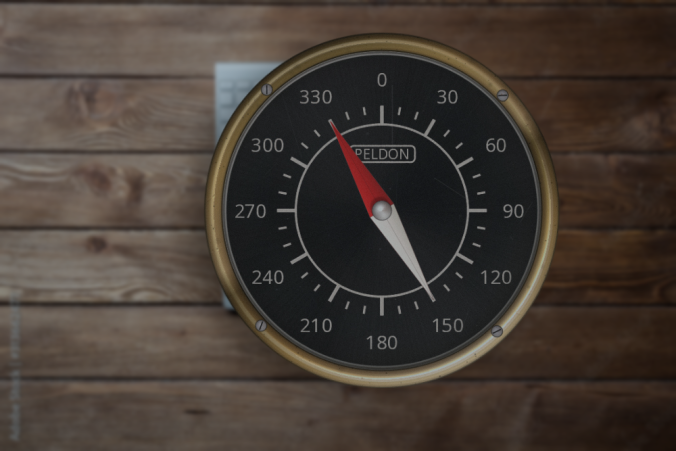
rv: 330; °
